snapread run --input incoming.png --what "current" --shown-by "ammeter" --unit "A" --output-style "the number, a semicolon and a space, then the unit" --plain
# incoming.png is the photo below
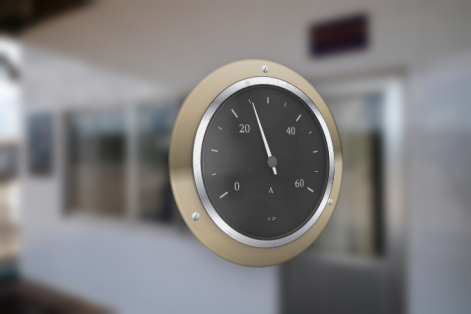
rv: 25; A
